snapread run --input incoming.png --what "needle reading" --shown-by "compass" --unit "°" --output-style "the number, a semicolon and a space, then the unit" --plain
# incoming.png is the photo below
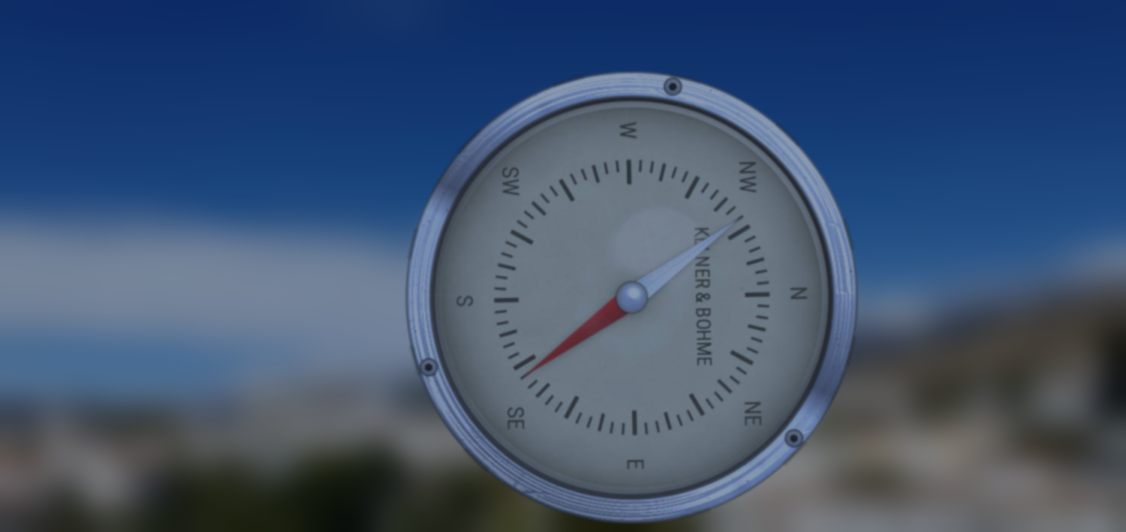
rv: 145; °
